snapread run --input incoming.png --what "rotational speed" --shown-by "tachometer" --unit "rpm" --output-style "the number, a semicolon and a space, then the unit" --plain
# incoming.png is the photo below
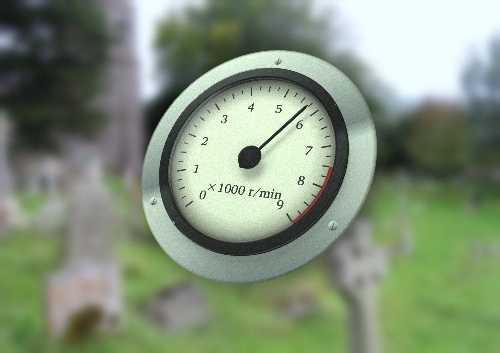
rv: 5750; rpm
